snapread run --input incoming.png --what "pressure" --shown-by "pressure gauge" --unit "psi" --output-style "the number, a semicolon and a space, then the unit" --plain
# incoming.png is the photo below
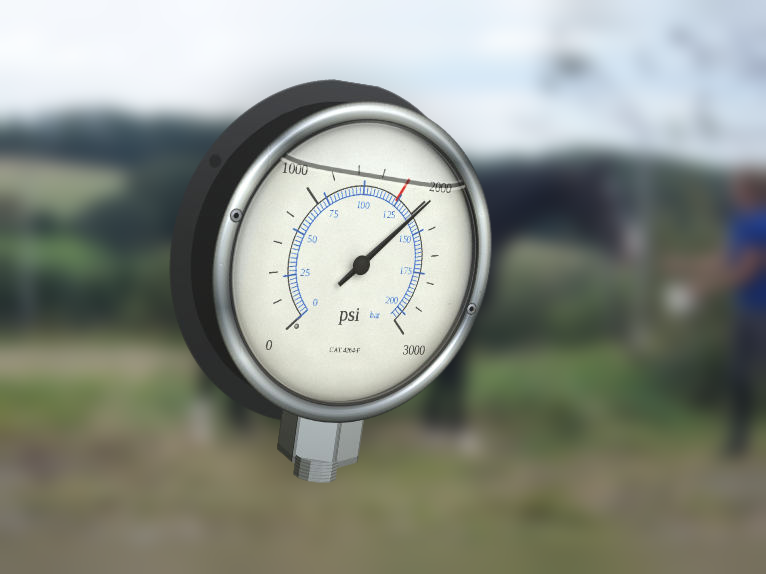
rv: 2000; psi
